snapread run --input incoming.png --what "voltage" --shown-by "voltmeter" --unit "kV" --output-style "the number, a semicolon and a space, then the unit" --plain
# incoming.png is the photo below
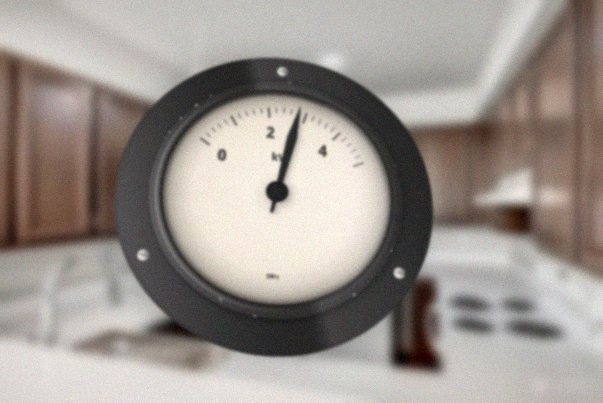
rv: 2.8; kV
